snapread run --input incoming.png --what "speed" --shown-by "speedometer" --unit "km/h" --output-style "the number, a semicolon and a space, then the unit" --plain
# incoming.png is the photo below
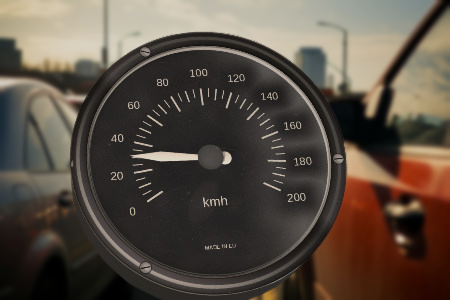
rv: 30; km/h
